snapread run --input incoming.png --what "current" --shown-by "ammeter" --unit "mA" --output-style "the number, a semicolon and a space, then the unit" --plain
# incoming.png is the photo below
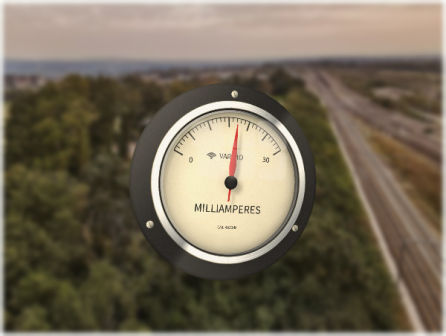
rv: 17; mA
